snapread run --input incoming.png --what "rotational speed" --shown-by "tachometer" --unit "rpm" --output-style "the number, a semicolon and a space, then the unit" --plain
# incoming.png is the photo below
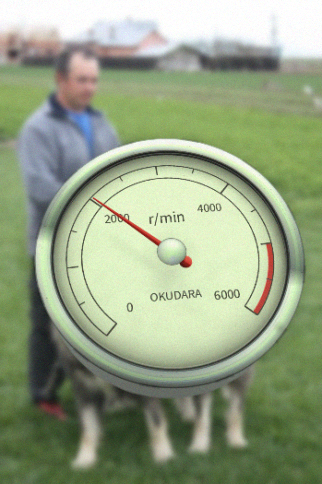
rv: 2000; rpm
